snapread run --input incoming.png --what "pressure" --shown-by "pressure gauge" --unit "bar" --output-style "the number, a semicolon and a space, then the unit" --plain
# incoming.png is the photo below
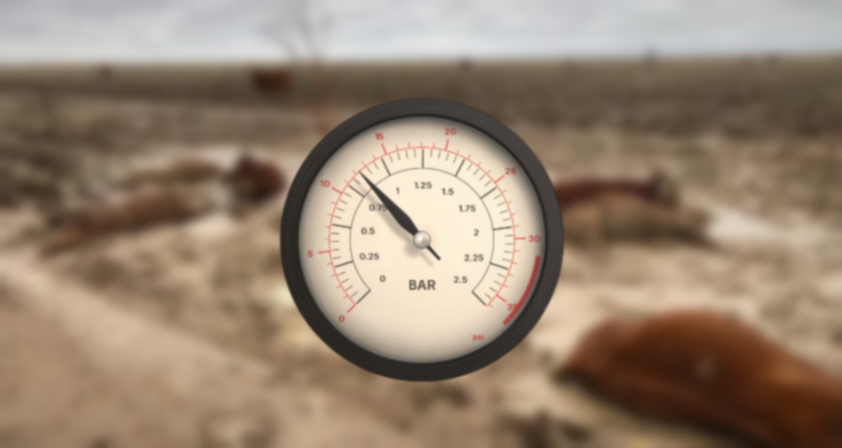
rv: 0.85; bar
